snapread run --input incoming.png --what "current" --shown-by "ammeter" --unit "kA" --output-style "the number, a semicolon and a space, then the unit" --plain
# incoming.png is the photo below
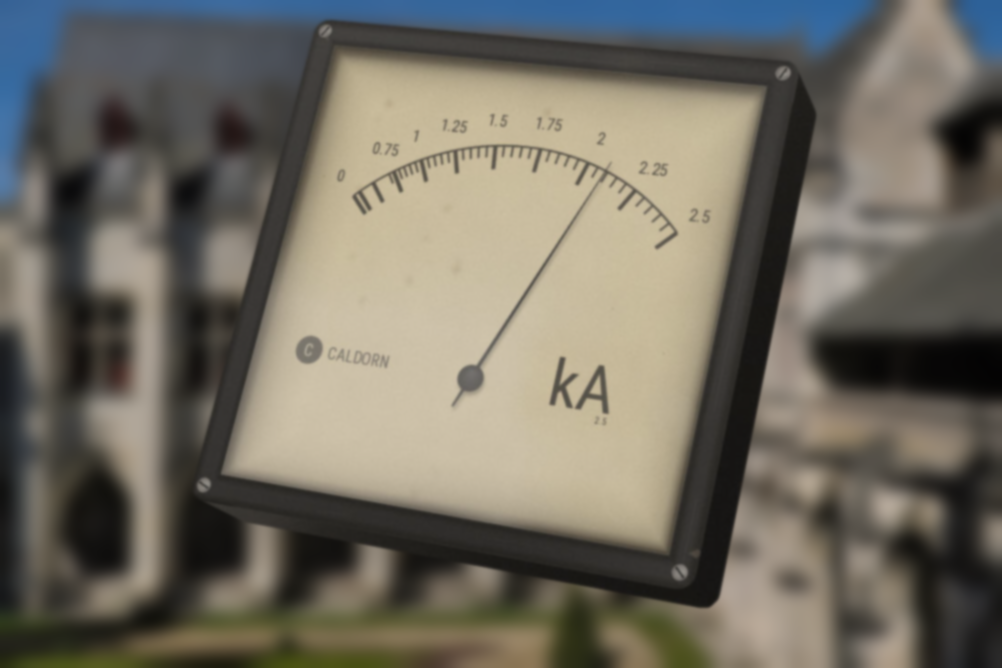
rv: 2.1; kA
